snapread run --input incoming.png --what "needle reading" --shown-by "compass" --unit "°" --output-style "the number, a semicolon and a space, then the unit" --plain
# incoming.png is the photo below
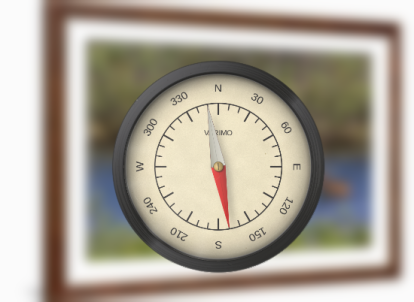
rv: 170; °
